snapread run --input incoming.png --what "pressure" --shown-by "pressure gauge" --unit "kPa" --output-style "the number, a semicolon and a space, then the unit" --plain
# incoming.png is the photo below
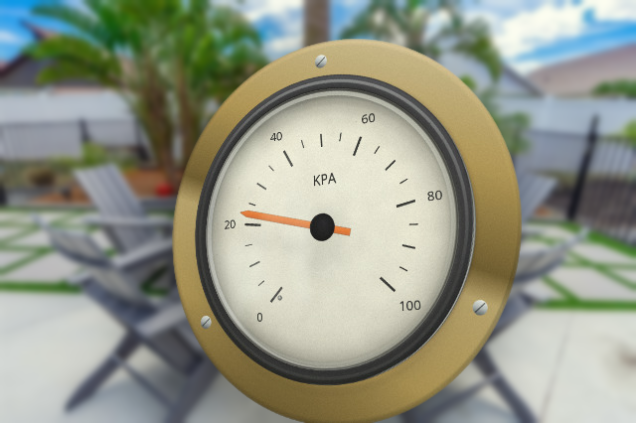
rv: 22.5; kPa
